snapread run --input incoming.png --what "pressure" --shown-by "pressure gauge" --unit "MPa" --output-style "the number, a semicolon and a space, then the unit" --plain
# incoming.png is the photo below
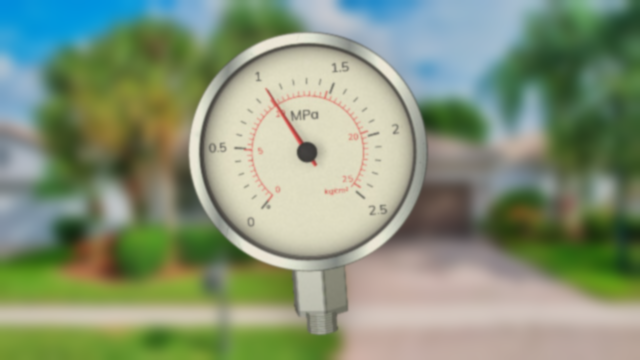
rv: 1; MPa
